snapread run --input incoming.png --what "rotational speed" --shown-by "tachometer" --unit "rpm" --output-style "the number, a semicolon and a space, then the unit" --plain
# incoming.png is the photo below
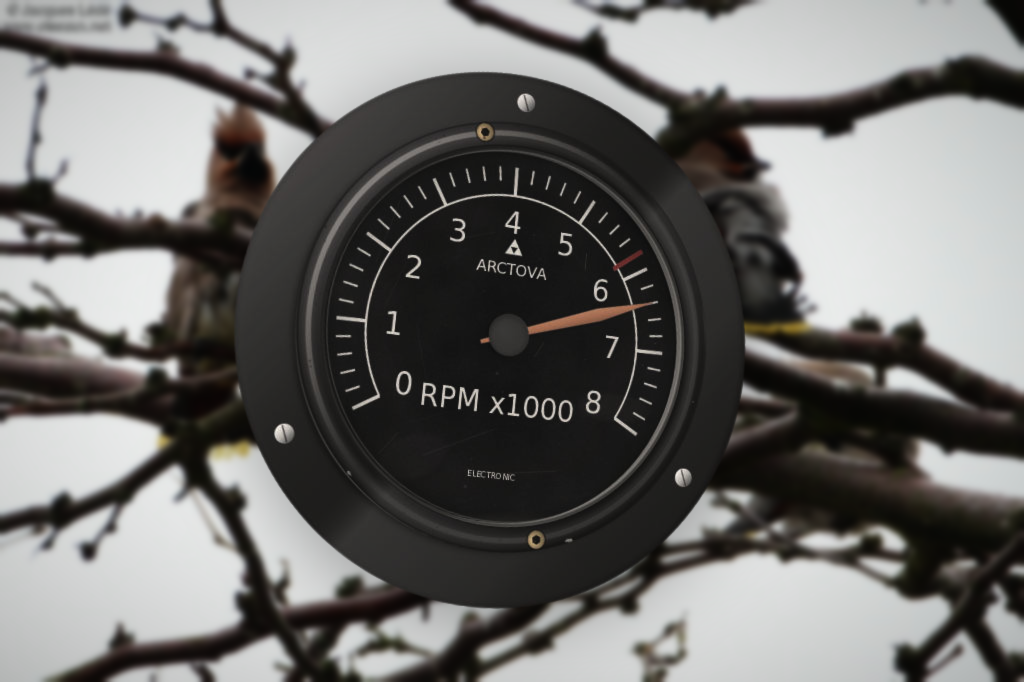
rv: 6400; rpm
